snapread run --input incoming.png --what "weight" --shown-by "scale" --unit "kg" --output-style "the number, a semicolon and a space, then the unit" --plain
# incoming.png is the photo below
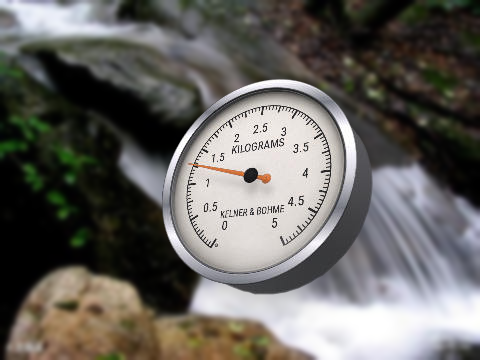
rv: 1.25; kg
